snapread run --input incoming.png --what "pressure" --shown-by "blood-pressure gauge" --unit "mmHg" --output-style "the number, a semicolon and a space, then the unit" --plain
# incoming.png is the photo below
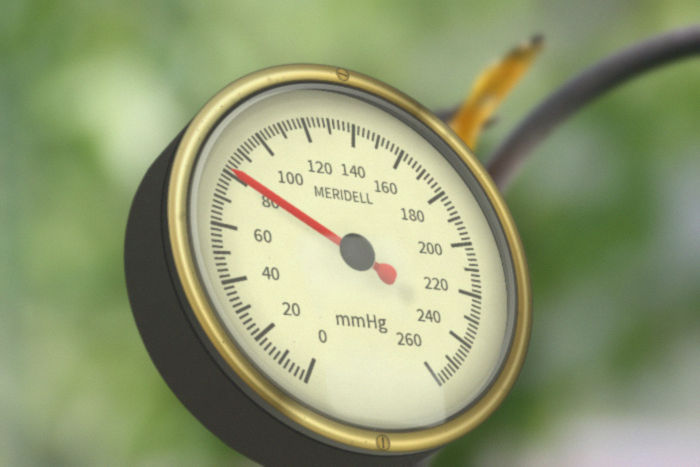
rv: 80; mmHg
